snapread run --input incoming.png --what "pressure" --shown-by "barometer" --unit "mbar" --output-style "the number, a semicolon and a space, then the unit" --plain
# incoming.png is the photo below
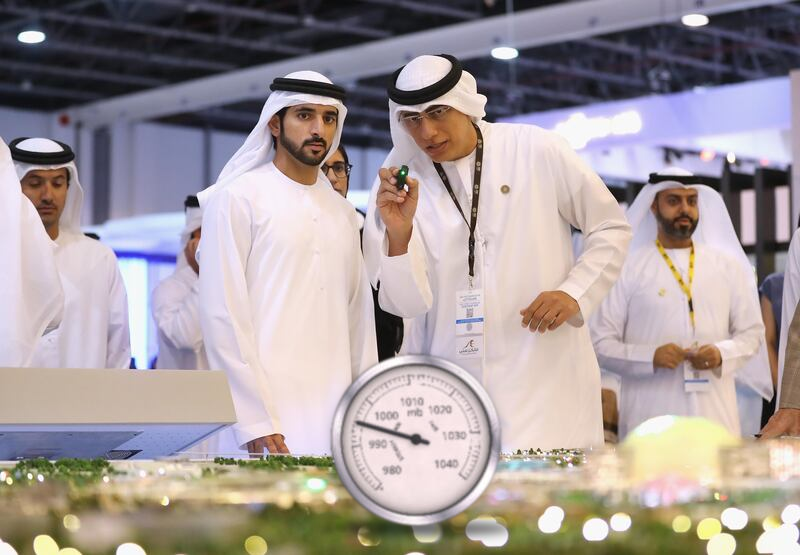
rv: 995; mbar
